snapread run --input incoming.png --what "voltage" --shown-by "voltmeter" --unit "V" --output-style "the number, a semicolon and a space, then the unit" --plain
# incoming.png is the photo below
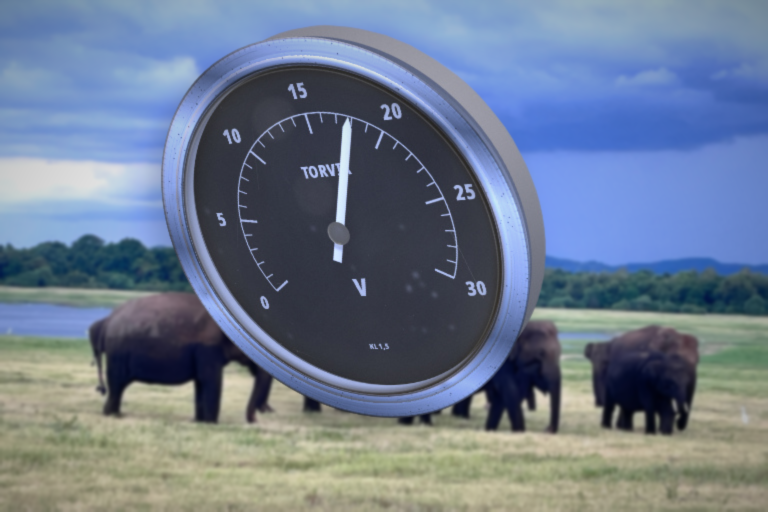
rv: 18; V
